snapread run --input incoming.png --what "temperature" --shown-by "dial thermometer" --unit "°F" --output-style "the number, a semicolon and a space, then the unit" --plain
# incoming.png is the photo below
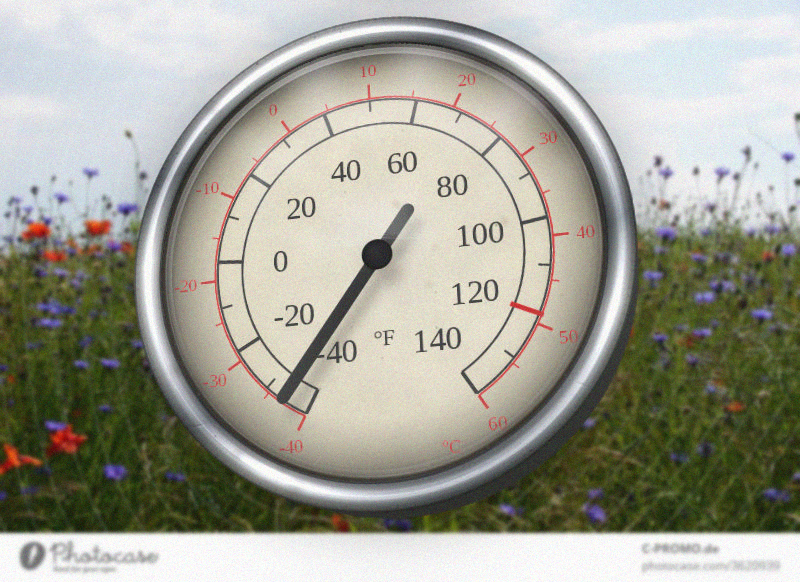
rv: -35; °F
